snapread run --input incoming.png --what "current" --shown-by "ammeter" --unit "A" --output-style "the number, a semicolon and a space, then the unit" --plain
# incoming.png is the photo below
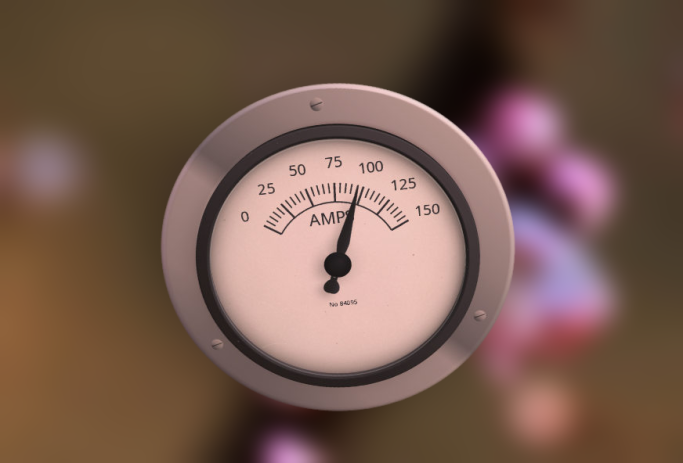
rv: 95; A
